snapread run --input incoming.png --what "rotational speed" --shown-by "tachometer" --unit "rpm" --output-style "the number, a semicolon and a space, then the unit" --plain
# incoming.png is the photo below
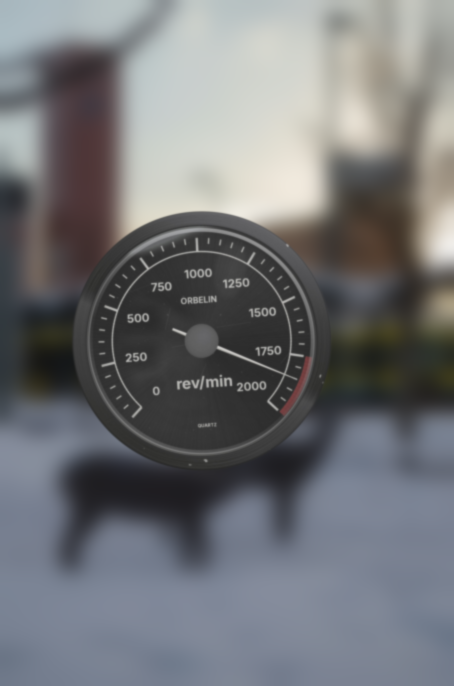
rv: 1850; rpm
